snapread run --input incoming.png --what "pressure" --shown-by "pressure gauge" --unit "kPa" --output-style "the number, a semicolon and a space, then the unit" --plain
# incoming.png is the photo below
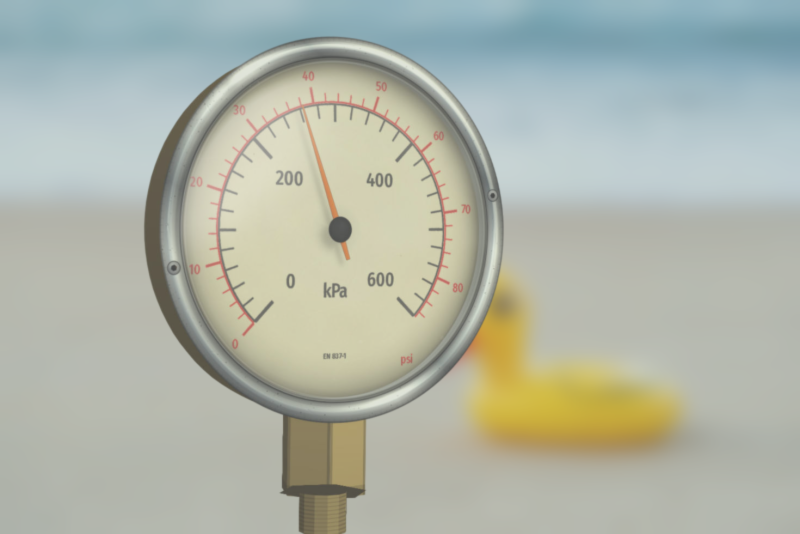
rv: 260; kPa
